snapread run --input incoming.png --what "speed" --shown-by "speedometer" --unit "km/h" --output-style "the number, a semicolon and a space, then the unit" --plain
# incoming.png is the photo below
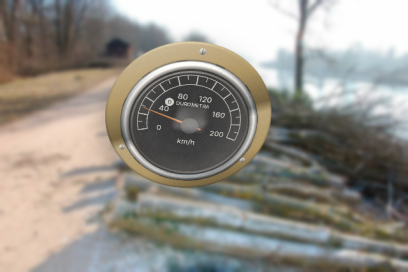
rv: 30; km/h
